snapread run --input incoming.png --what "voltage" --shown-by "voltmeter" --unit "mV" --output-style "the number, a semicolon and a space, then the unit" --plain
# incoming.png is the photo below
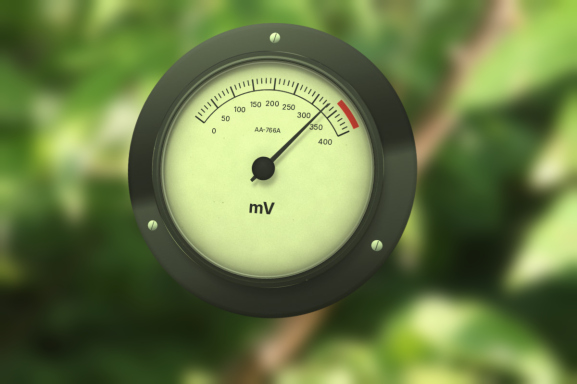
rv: 330; mV
